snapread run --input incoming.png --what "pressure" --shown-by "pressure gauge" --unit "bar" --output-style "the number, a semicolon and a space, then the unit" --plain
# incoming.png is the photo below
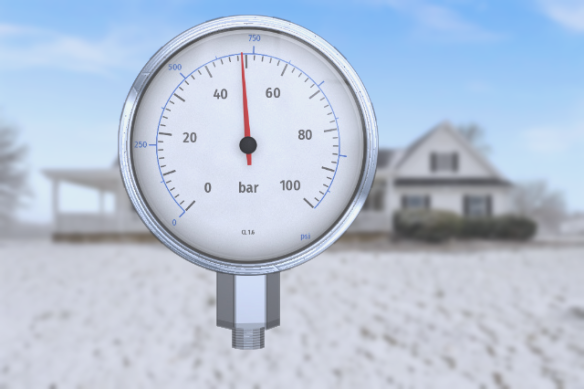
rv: 49; bar
